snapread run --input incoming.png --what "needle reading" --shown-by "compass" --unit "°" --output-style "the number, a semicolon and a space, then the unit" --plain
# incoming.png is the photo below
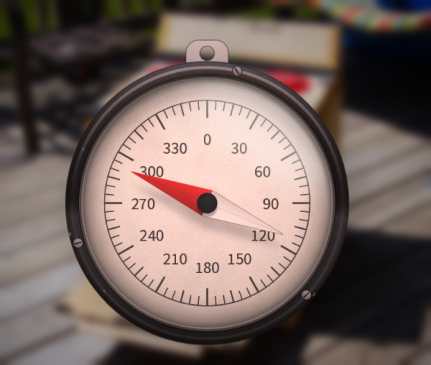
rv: 292.5; °
